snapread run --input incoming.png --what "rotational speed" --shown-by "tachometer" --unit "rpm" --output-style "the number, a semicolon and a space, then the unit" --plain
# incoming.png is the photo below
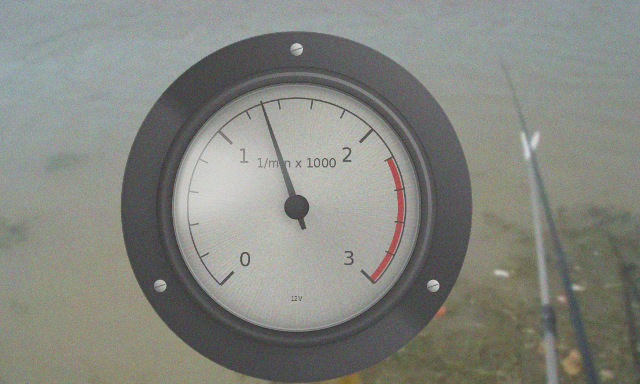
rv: 1300; rpm
